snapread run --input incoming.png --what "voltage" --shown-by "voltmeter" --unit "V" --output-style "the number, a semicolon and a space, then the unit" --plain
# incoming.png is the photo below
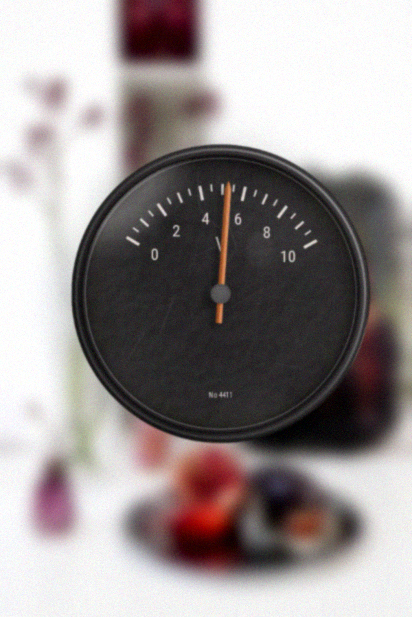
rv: 5.25; V
